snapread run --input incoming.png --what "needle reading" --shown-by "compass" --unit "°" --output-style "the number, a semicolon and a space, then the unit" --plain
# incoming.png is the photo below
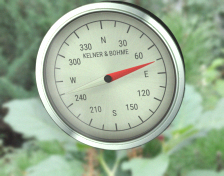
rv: 75; °
